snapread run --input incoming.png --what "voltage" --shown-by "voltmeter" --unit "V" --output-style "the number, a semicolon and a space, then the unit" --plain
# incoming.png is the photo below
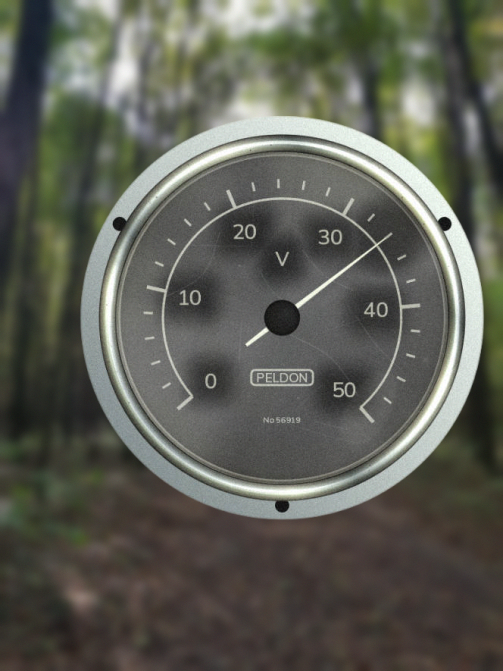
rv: 34; V
